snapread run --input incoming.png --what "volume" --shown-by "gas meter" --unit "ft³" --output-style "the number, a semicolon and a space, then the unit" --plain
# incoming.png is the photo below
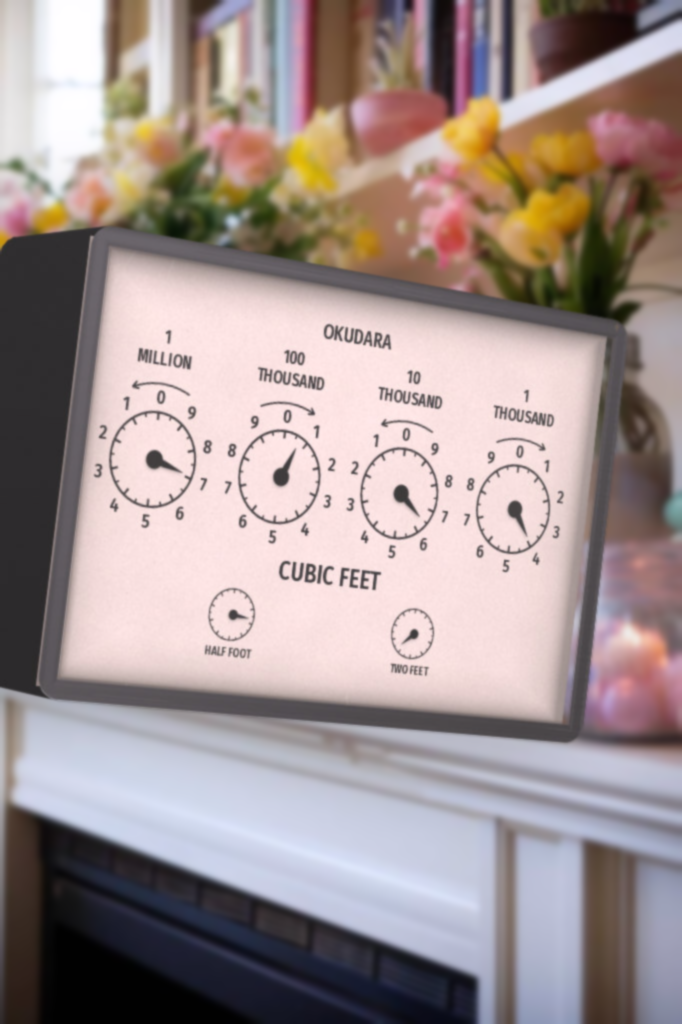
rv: 706400; ft³
